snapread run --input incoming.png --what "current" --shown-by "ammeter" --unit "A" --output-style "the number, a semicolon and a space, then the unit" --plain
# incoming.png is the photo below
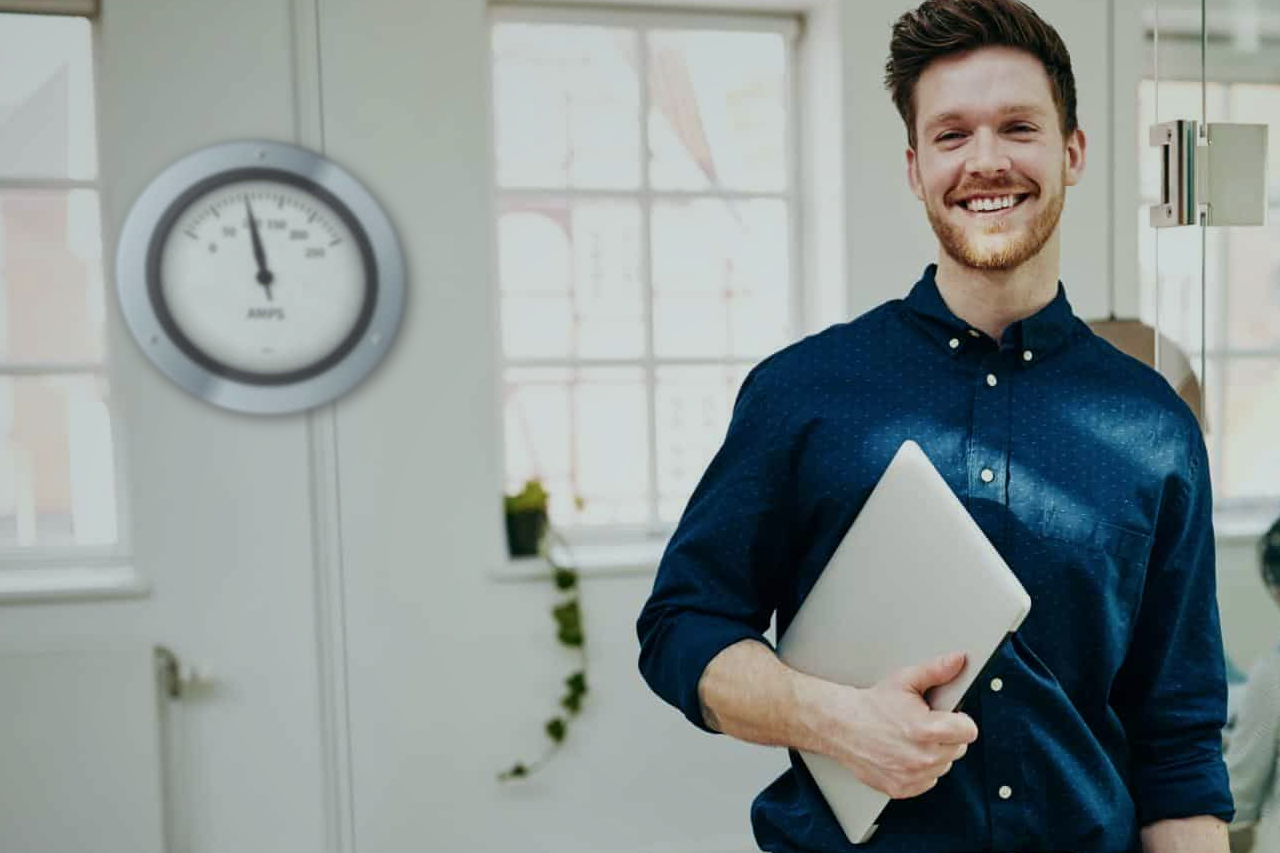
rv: 100; A
